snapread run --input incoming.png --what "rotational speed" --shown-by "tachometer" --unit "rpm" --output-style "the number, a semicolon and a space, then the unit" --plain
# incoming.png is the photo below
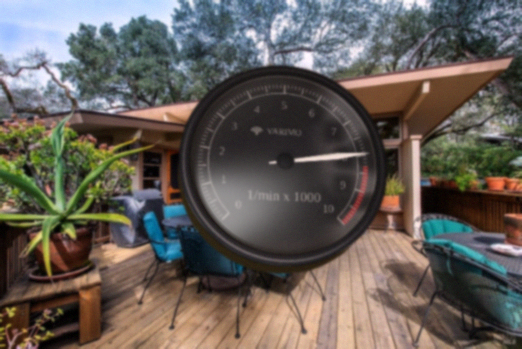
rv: 8000; rpm
